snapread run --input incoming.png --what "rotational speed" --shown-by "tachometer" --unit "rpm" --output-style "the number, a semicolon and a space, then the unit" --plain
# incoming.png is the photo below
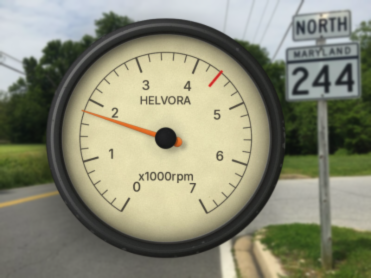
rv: 1800; rpm
